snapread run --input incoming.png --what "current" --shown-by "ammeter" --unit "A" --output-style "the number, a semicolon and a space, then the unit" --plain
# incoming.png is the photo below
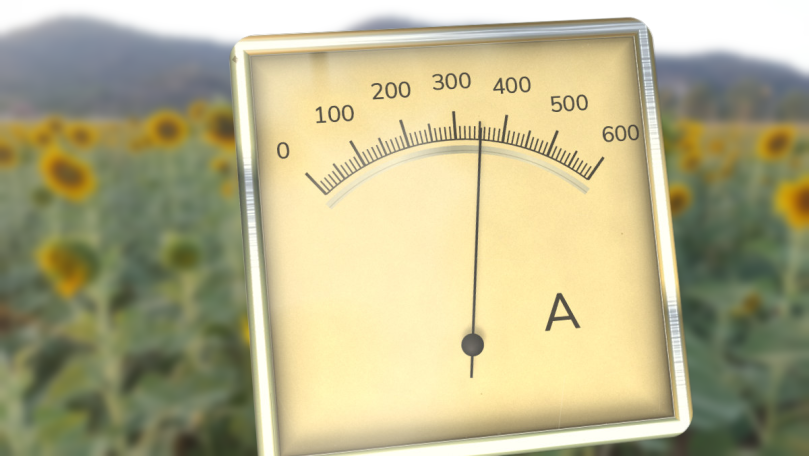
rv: 350; A
